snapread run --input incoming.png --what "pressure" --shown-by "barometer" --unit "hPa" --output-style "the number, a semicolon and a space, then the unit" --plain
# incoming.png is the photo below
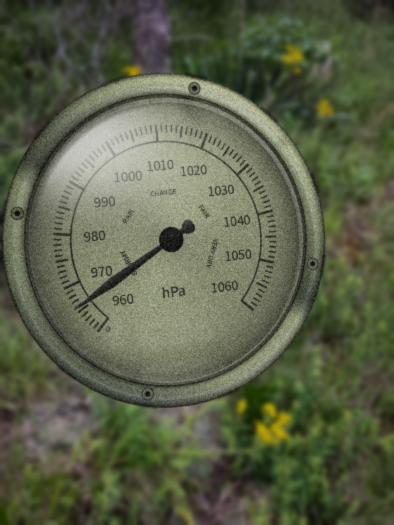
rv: 966; hPa
